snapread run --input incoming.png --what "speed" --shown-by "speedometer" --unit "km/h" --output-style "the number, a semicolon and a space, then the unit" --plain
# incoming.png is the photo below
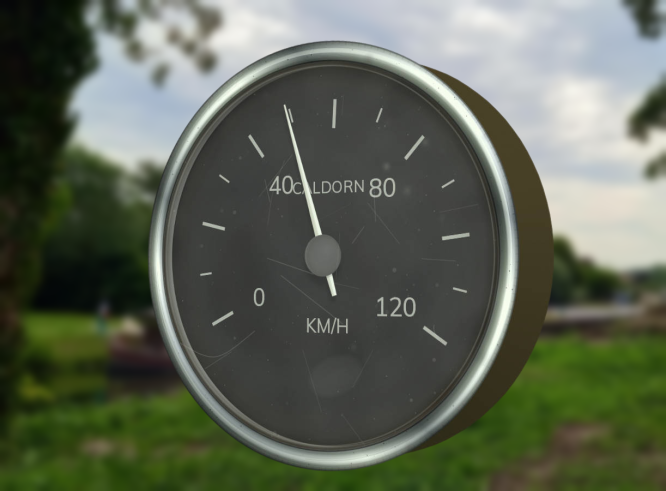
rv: 50; km/h
